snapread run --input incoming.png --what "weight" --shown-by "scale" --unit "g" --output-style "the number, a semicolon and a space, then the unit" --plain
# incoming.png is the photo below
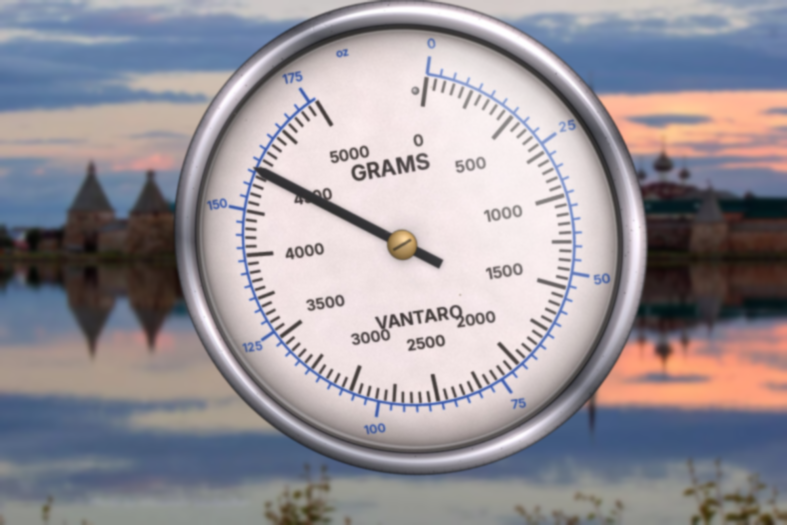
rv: 4500; g
